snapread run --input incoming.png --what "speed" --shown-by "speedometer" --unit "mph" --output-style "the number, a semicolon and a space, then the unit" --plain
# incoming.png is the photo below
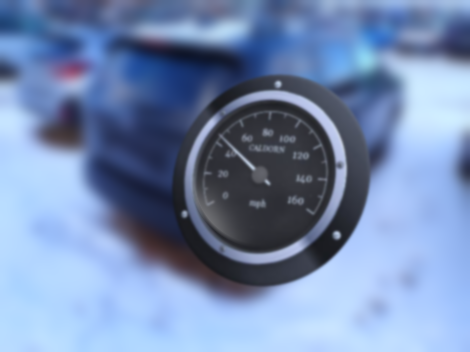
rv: 45; mph
